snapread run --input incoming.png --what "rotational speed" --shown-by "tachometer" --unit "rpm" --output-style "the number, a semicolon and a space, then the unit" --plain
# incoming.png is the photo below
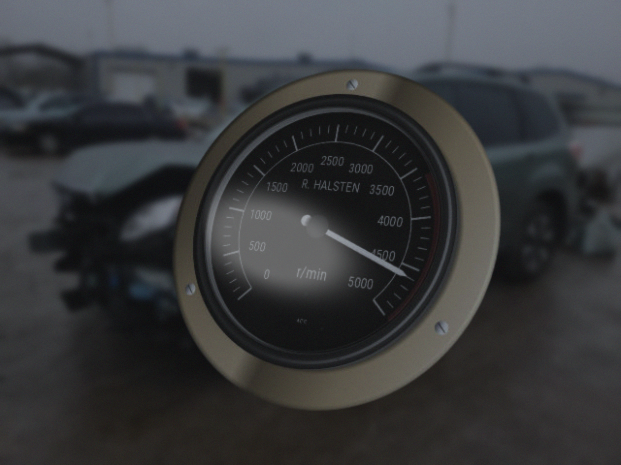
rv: 4600; rpm
